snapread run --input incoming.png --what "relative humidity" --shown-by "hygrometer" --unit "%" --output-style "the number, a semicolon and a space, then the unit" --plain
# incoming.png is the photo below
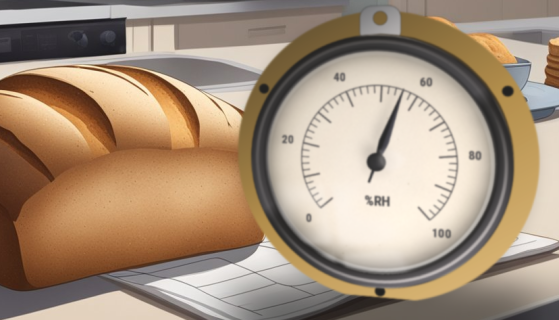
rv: 56; %
